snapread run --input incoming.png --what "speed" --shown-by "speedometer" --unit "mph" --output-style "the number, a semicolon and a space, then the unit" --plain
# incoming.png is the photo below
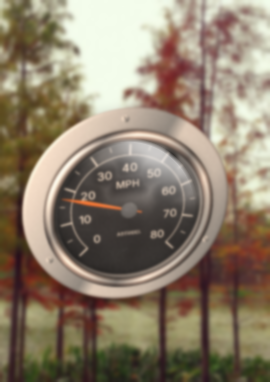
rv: 17.5; mph
